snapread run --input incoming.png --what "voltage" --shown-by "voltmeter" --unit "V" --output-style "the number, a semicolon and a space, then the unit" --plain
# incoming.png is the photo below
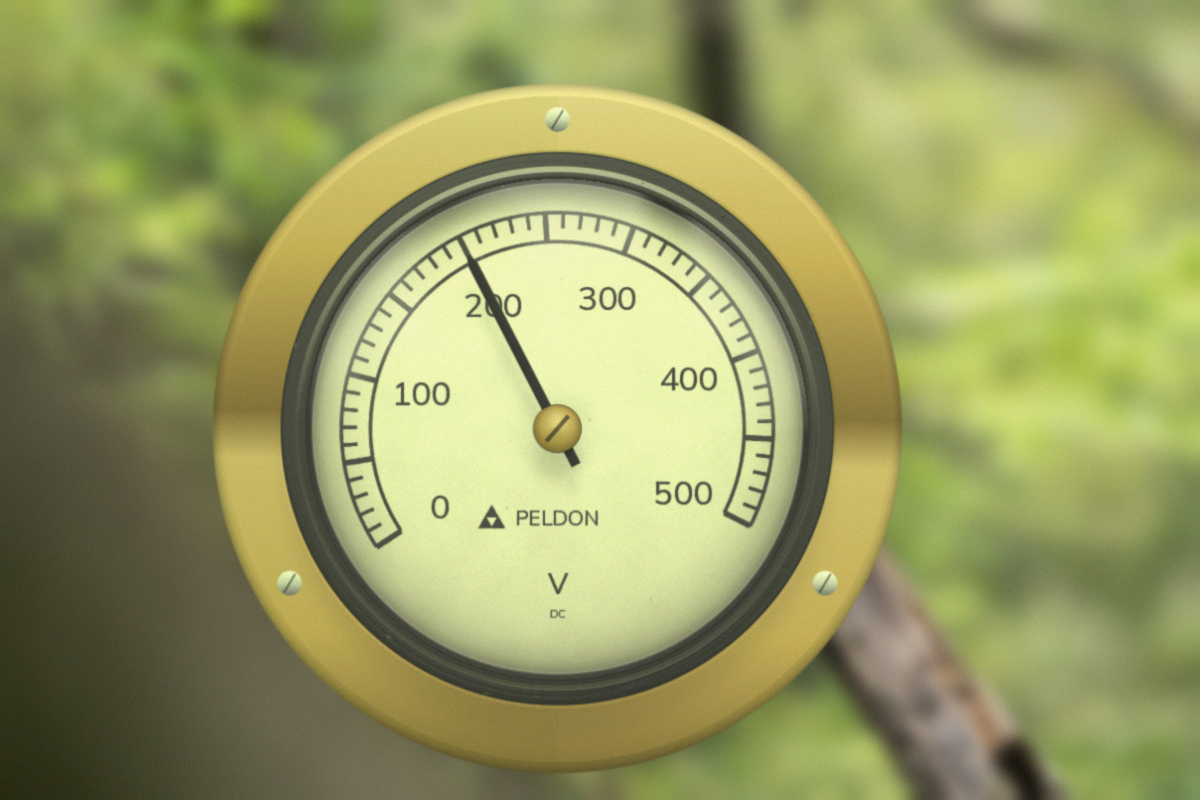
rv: 200; V
